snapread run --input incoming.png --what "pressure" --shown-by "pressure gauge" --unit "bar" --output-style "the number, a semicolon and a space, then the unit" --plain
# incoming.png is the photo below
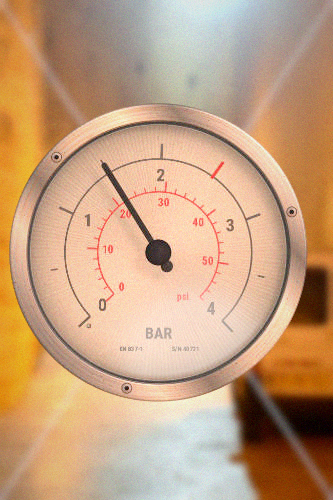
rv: 1.5; bar
